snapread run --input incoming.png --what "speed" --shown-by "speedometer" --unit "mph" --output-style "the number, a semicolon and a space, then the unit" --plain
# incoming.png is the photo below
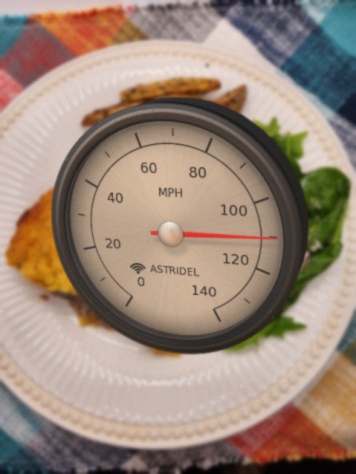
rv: 110; mph
